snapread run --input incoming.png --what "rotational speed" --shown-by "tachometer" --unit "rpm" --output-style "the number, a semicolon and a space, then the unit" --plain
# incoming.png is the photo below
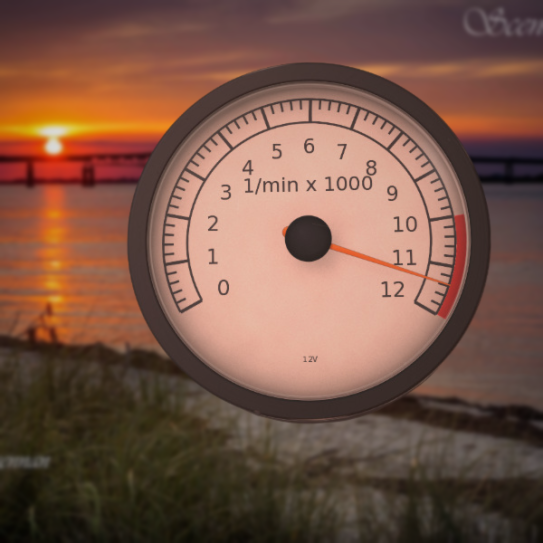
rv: 11400; rpm
